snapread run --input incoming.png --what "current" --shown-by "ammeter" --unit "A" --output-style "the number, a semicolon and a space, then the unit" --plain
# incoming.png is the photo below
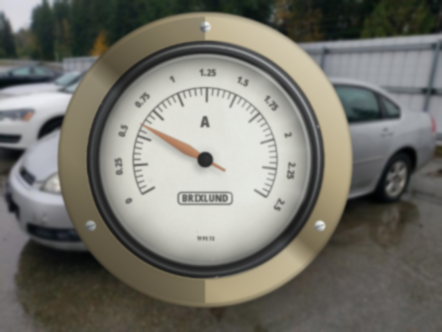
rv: 0.6; A
